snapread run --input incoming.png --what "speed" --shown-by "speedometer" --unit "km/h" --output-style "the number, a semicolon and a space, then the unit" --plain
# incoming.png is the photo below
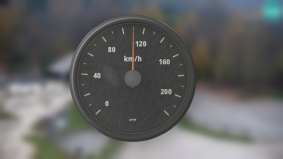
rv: 110; km/h
